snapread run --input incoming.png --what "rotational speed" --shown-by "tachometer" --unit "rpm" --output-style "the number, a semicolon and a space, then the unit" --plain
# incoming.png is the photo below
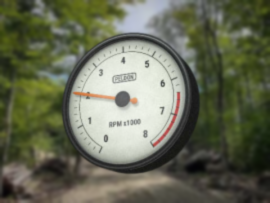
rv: 2000; rpm
